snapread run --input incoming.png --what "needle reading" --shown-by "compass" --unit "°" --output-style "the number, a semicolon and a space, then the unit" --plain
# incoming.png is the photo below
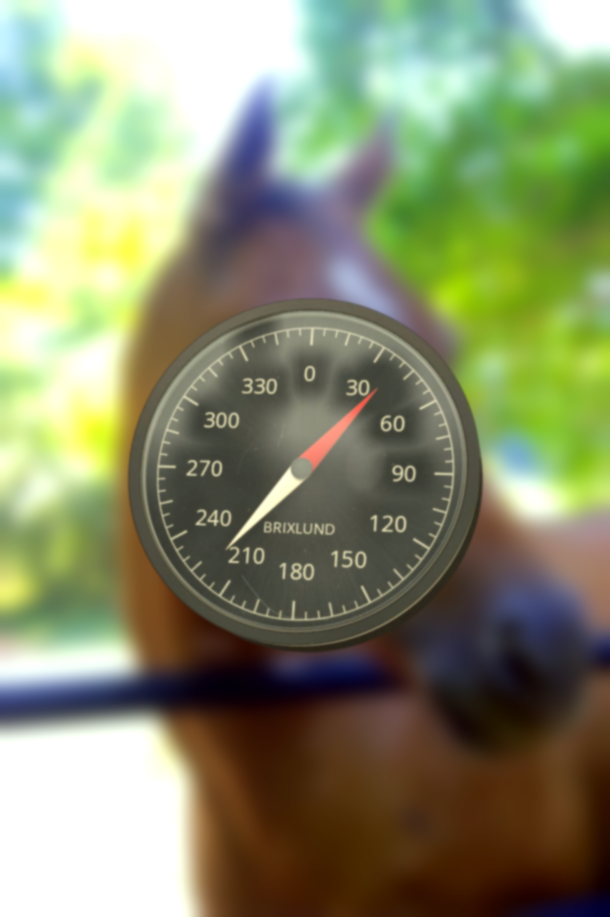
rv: 40; °
